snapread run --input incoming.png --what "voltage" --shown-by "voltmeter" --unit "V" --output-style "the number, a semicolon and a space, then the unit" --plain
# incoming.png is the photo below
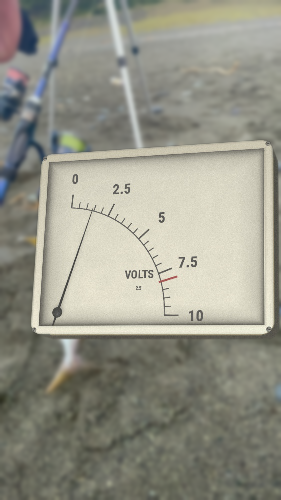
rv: 1.5; V
